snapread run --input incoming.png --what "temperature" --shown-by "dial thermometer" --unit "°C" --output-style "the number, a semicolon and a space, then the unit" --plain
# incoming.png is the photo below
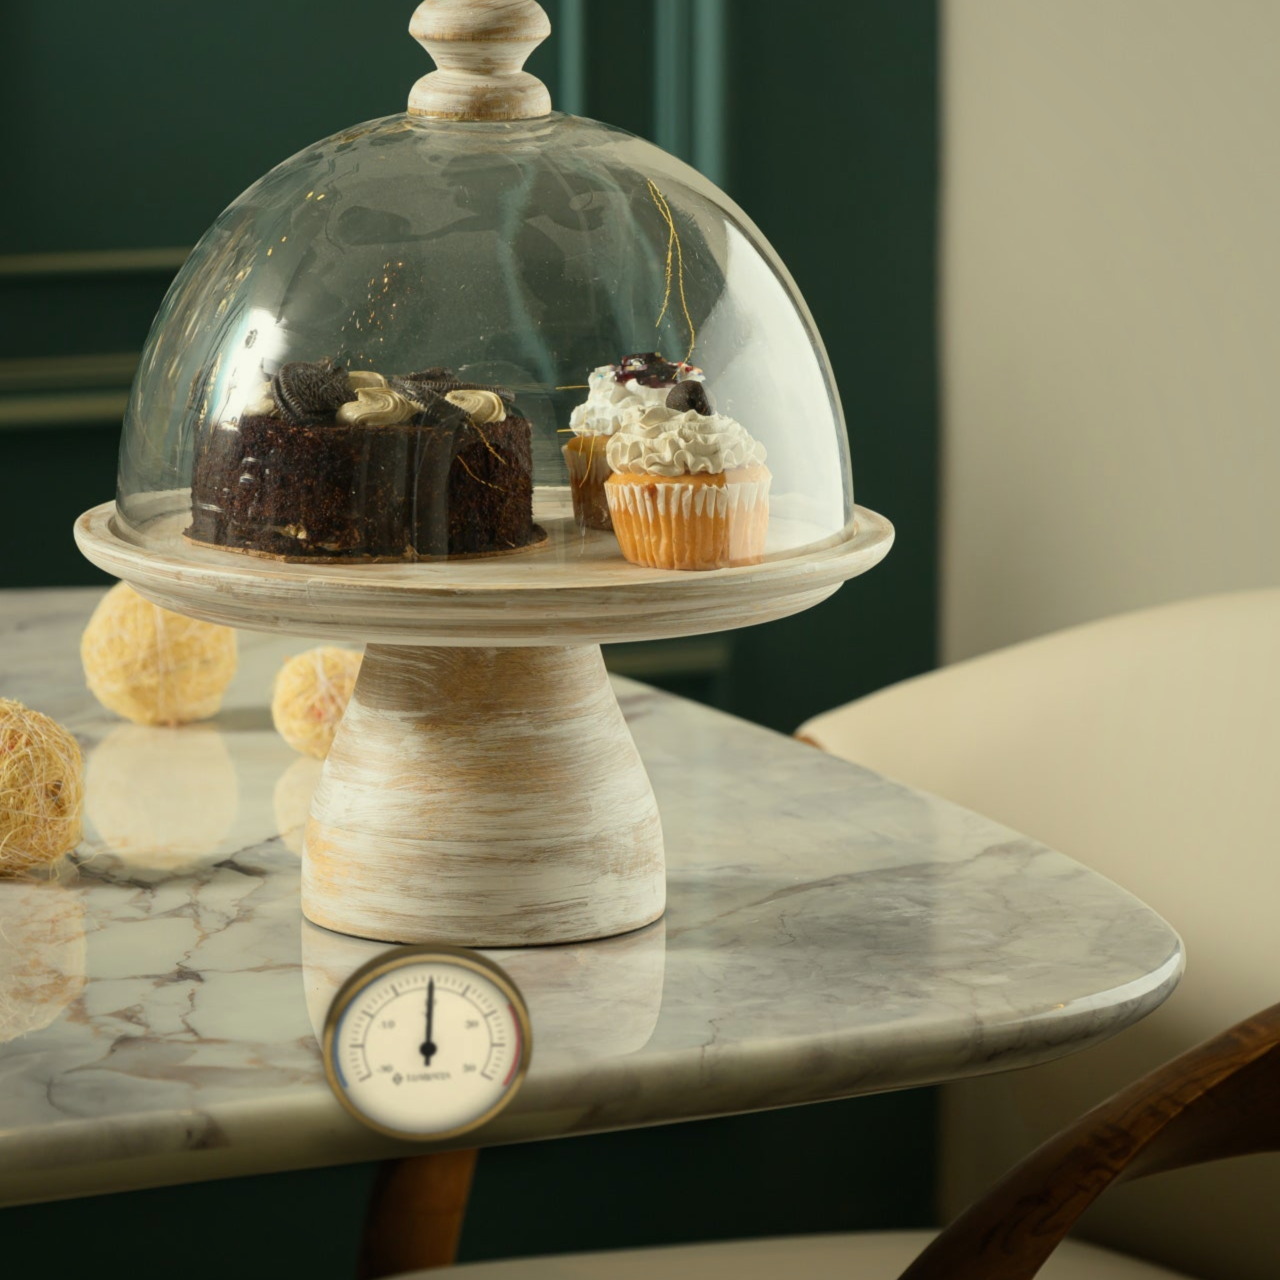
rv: 10; °C
